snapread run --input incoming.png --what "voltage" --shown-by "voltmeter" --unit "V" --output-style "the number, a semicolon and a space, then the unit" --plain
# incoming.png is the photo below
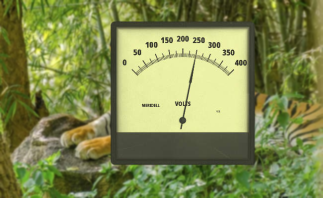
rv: 250; V
